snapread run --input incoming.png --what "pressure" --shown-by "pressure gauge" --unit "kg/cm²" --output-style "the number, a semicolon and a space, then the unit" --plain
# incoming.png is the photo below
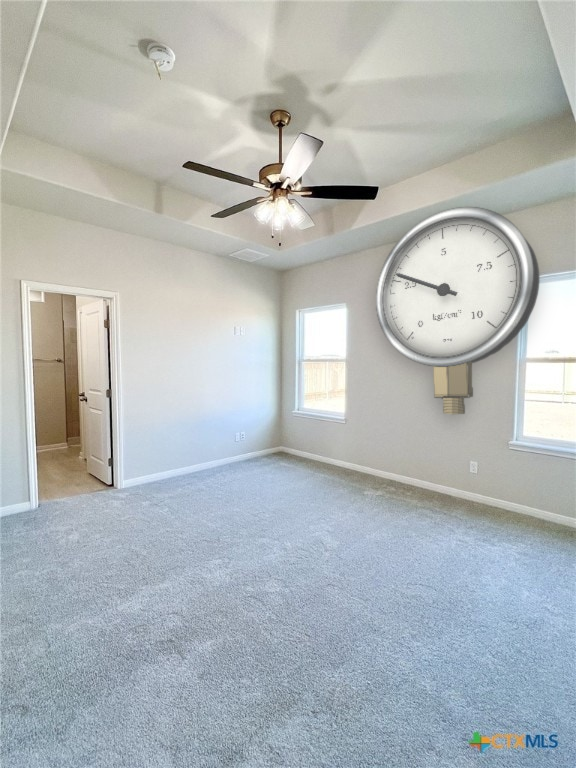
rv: 2.75; kg/cm²
